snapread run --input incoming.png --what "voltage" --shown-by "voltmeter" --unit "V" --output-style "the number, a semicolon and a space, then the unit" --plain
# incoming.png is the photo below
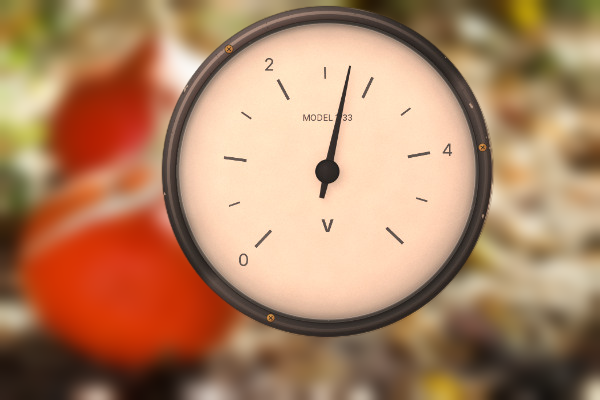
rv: 2.75; V
